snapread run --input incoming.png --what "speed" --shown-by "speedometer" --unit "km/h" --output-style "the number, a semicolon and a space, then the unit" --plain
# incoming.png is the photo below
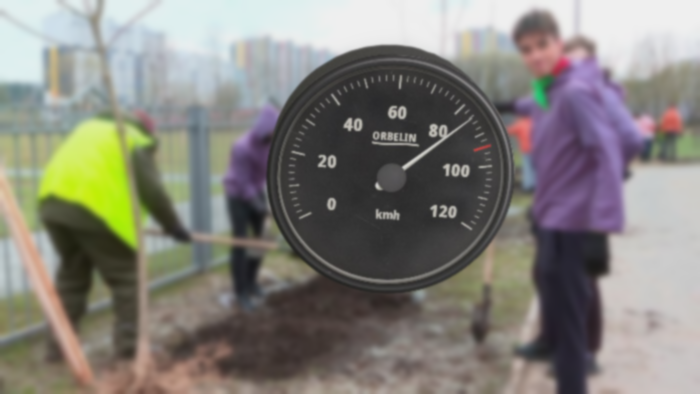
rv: 84; km/h
